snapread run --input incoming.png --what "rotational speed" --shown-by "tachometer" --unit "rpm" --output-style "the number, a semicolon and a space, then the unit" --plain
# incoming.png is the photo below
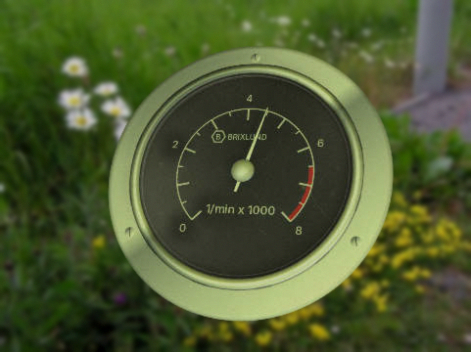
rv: 4500; rpm
